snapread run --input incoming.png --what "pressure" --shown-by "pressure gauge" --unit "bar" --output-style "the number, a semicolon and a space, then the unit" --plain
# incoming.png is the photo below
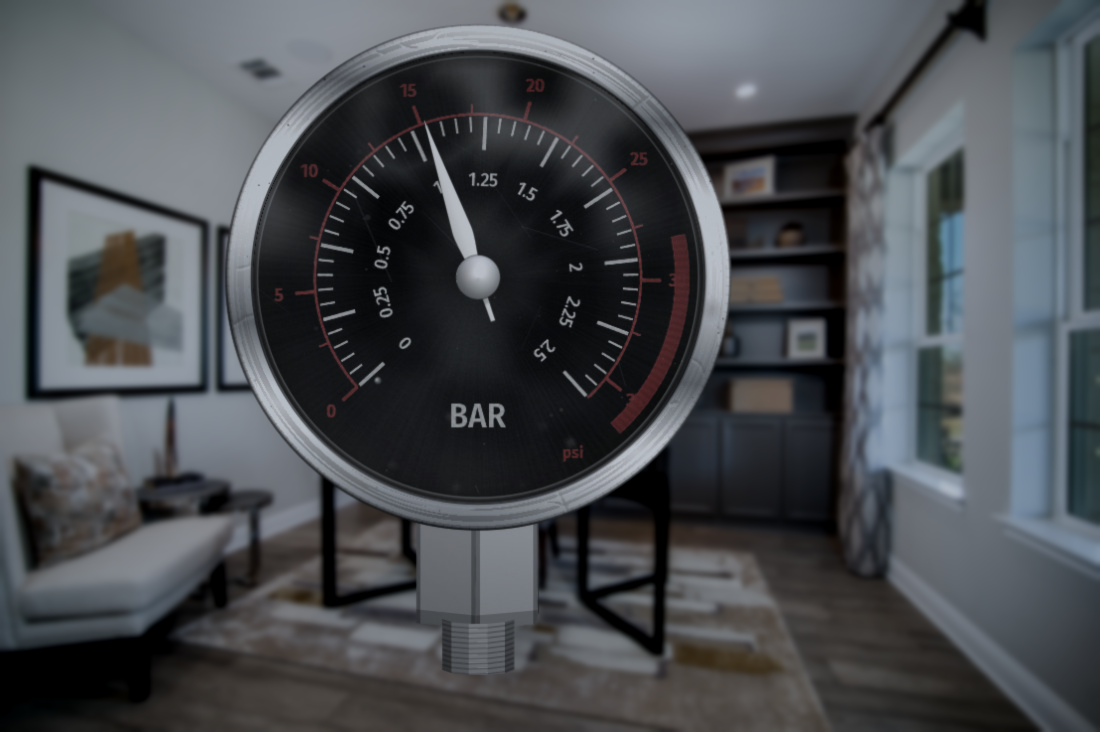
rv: 1.05; bar
